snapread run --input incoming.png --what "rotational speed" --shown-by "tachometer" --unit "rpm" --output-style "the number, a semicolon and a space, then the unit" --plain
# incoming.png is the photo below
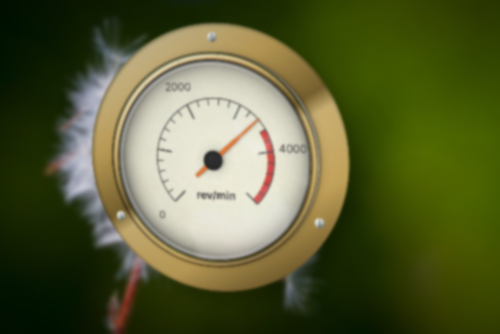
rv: 3400; rpm
